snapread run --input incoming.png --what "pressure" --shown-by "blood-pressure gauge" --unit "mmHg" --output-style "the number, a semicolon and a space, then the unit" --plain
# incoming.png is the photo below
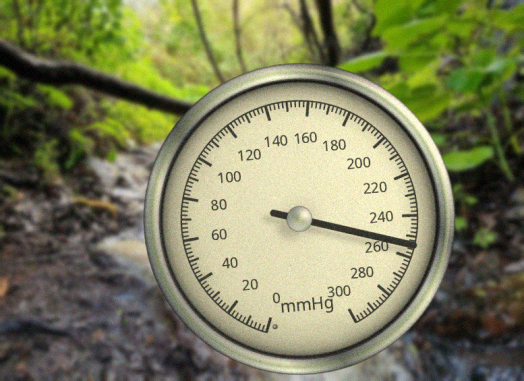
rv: 254; mmHg
